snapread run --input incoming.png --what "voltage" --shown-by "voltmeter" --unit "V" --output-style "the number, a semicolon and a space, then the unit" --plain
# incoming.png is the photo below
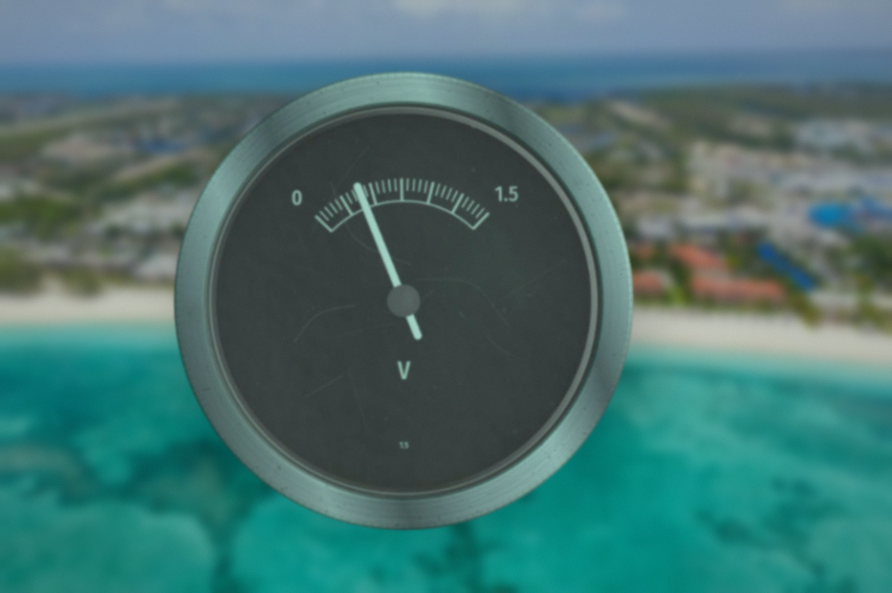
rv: 0.4; V
